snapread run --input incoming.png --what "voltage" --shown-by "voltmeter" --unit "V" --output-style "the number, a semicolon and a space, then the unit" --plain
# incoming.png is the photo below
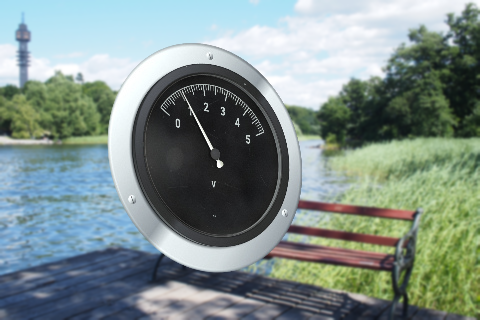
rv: 1; V
